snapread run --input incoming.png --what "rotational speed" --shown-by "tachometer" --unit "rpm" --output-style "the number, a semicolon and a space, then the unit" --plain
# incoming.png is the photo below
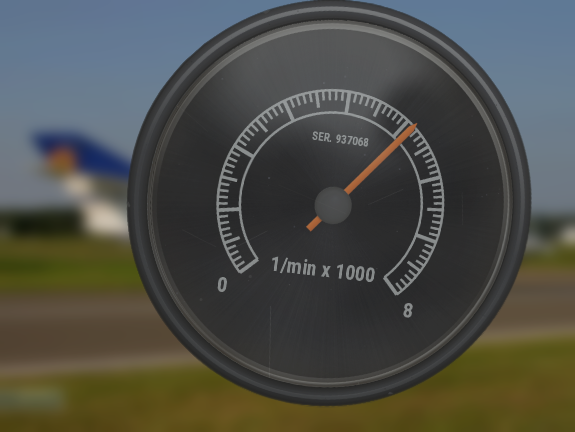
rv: 5100; rpm
